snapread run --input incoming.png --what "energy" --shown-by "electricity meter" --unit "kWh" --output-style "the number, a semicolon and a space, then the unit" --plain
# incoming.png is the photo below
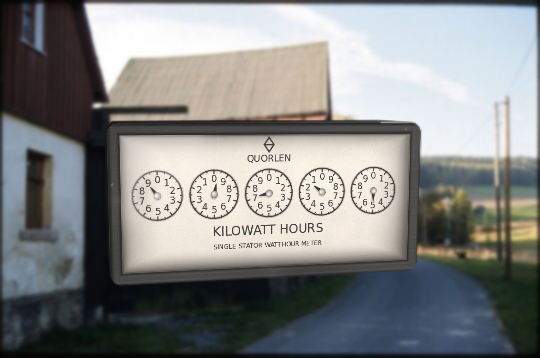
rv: 89715; kWh
